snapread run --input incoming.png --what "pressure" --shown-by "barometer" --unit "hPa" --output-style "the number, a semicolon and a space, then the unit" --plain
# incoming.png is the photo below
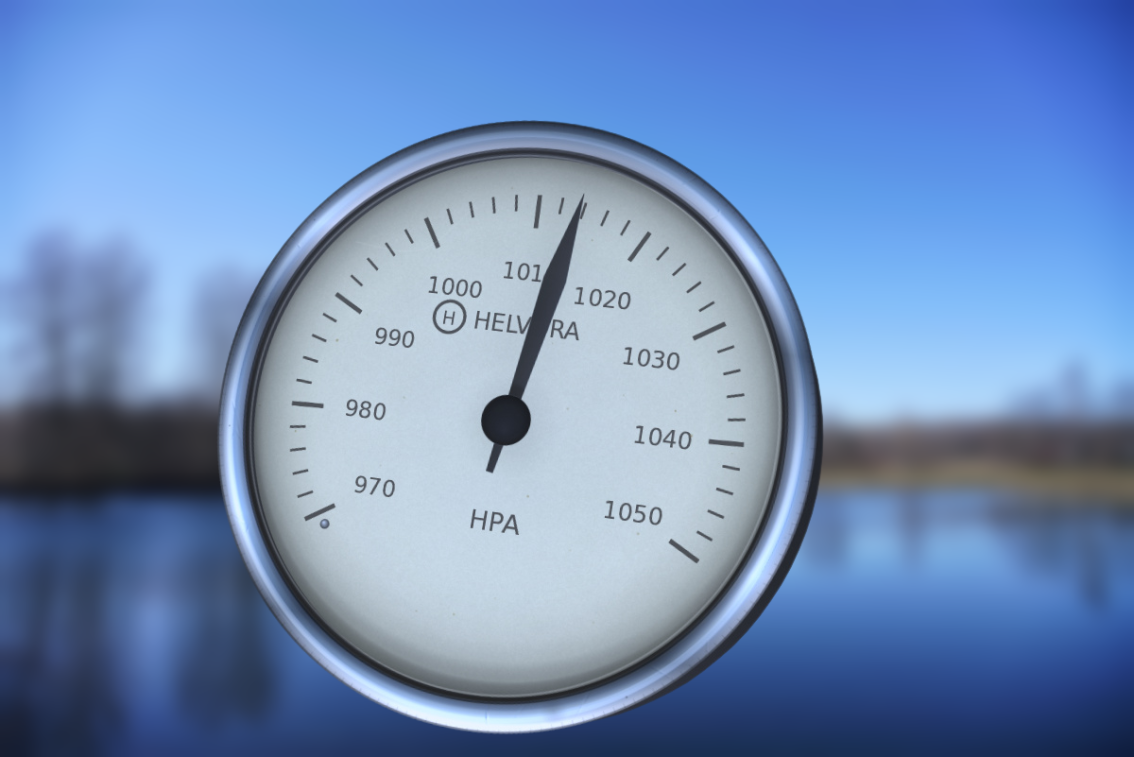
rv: 1014; hPa
